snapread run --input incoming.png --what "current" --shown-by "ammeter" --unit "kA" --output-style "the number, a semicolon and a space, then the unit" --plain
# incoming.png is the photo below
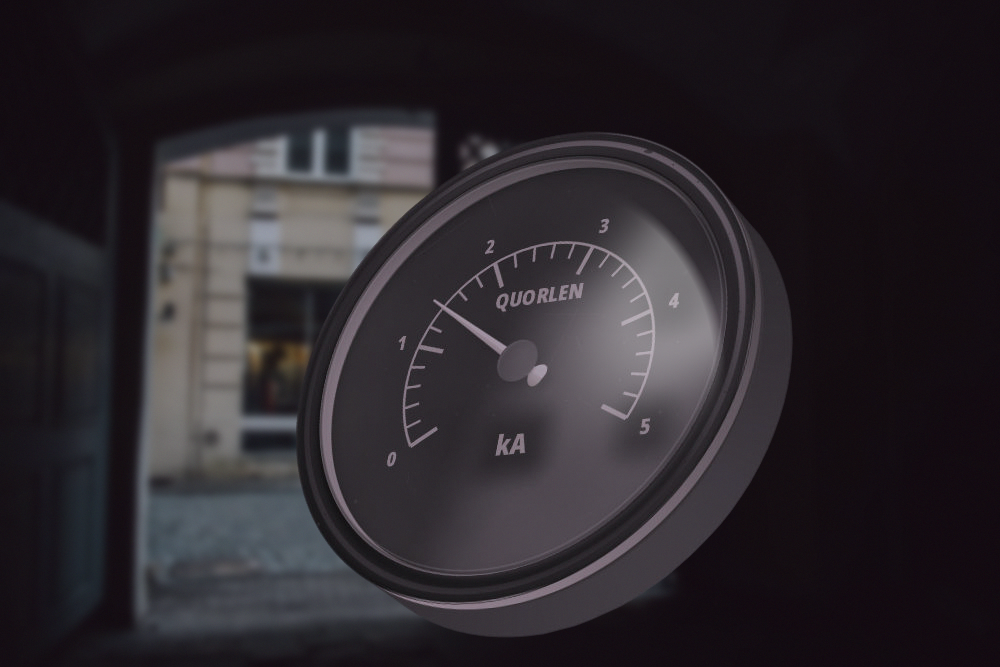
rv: 1.4; kA
